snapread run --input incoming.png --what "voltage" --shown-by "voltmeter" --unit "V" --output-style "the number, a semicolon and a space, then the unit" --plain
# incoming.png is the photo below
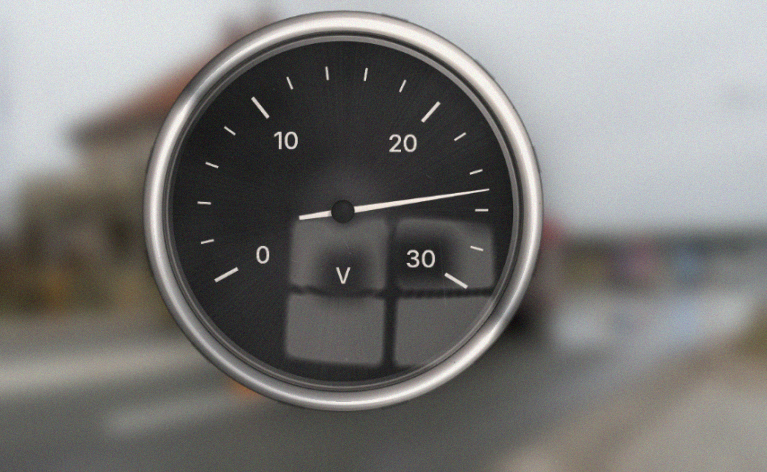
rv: 25; V
